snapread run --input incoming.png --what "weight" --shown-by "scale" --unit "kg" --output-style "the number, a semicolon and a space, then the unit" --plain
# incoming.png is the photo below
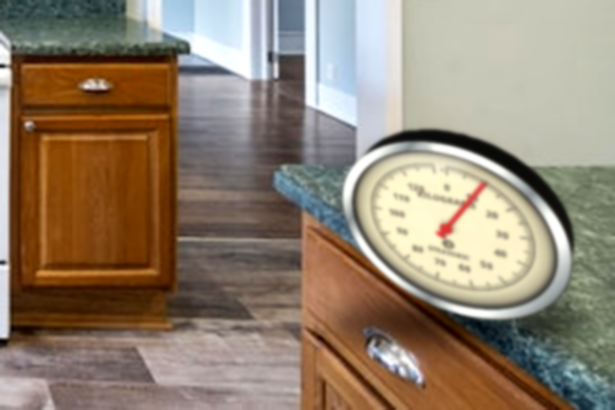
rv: 10; kg
